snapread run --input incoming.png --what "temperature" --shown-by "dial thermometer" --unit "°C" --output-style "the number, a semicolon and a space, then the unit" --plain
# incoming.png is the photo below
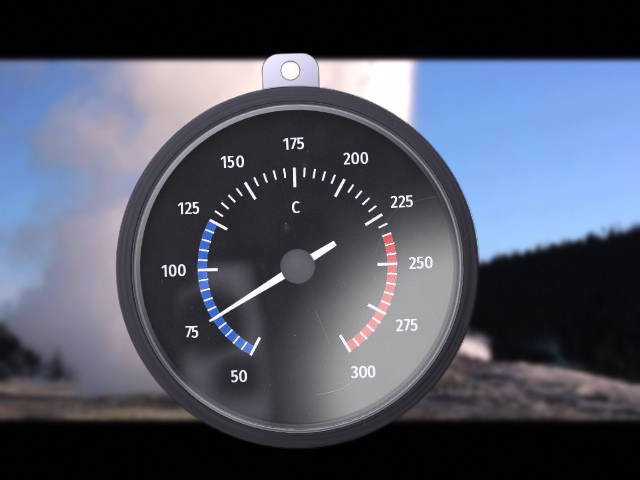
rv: 75; °C
